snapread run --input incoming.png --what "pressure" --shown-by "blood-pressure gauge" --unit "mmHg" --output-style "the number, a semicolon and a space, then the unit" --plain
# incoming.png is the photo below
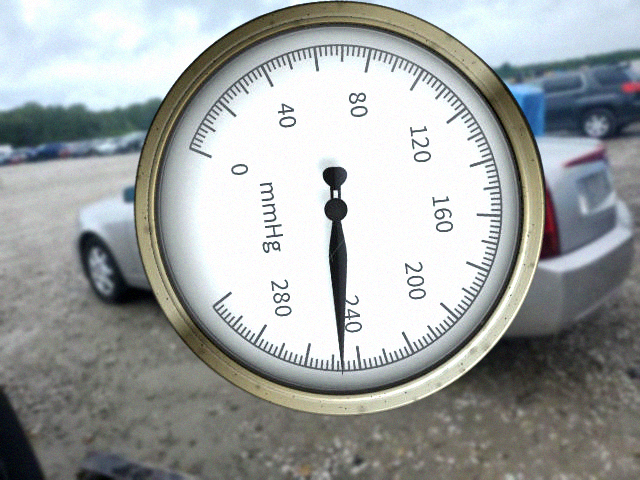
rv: 246; mmHg
